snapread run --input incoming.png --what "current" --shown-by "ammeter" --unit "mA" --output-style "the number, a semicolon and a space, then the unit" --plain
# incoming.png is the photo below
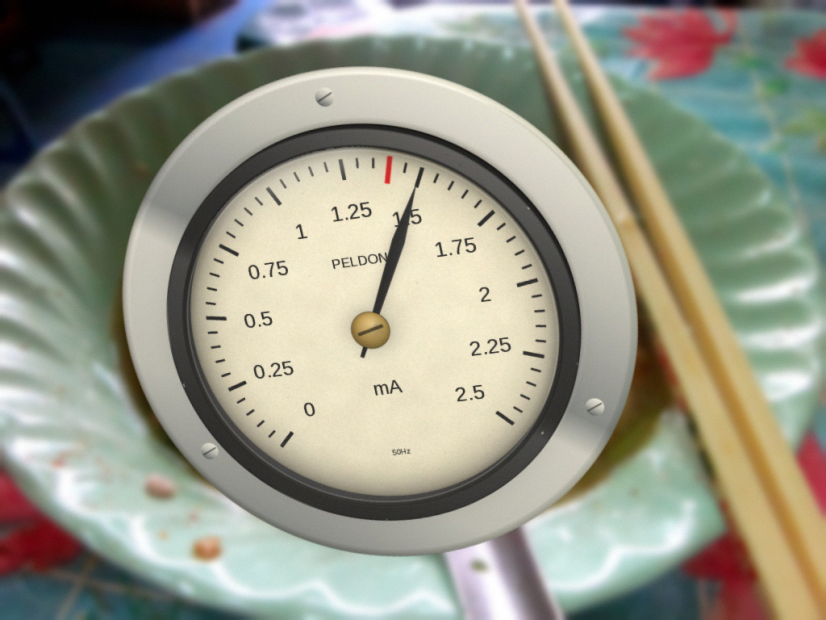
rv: 1.5; mA
